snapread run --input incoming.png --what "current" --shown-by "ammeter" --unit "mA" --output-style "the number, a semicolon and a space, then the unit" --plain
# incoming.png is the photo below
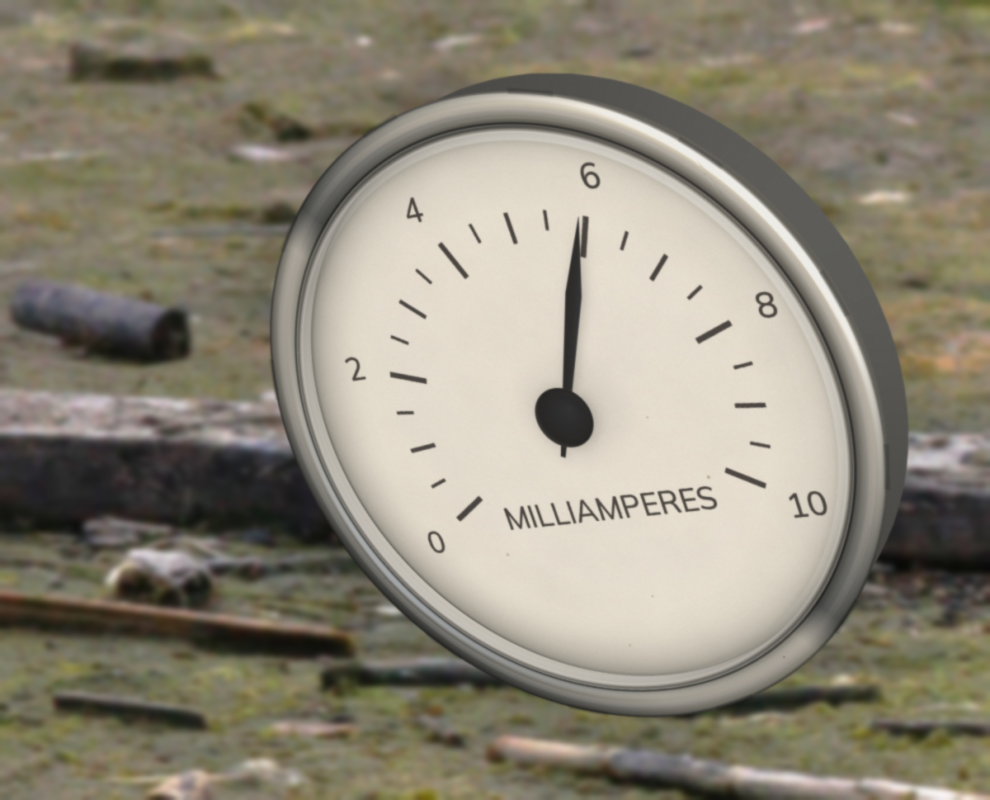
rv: 6; mA
